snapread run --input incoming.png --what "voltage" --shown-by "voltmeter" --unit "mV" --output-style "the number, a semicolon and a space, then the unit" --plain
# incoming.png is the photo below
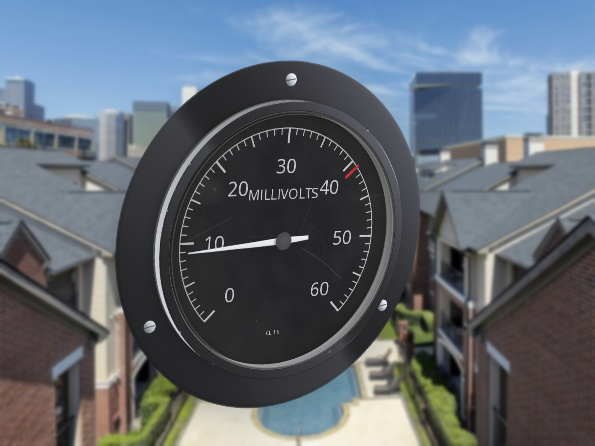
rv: 9; mV
